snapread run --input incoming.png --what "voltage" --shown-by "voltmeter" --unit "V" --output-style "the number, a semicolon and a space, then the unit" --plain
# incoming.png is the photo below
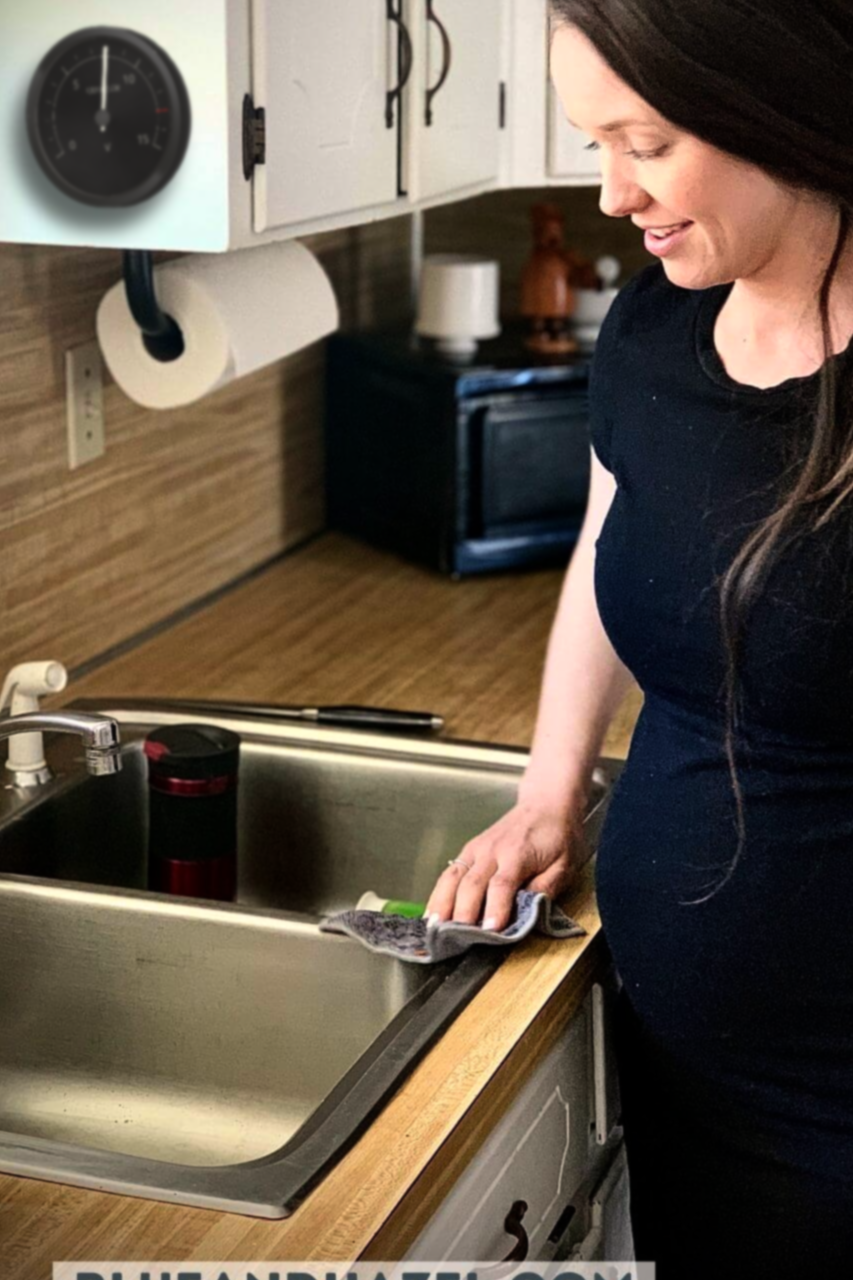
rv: 8; V
